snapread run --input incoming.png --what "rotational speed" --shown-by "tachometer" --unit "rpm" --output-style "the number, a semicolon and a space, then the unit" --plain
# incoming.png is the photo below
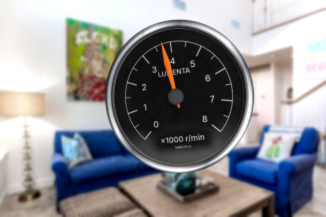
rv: 3750; rpm
